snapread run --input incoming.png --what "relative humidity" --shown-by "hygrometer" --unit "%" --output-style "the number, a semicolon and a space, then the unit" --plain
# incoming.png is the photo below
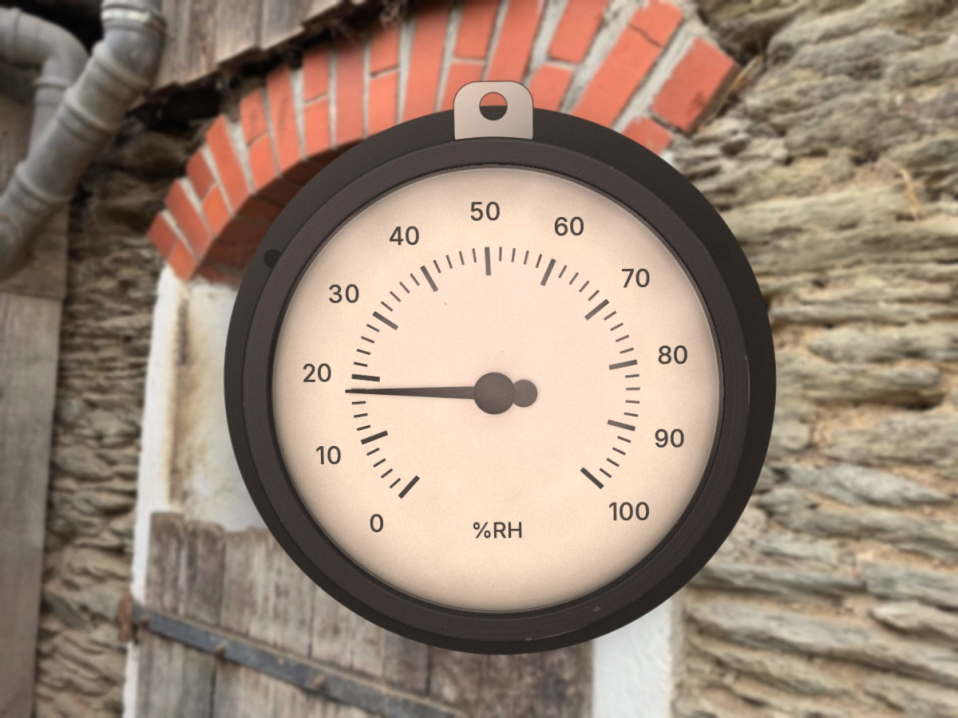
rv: 18; %
